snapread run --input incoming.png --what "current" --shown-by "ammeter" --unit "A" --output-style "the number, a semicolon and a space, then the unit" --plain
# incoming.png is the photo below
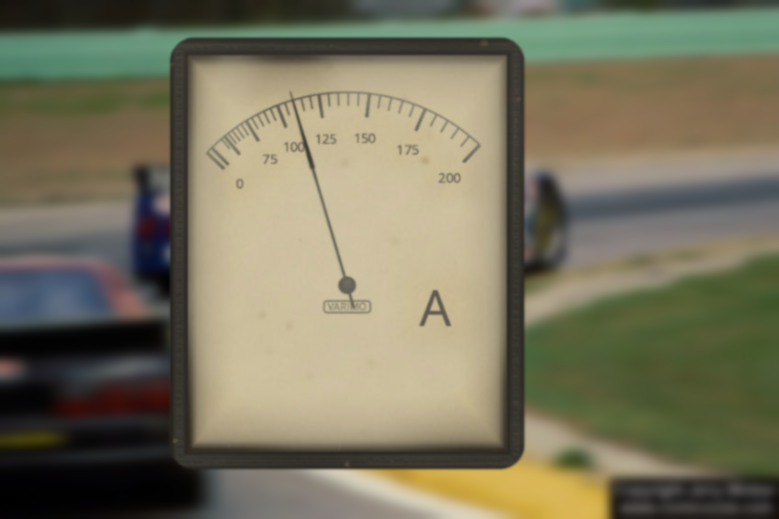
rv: 110; A
